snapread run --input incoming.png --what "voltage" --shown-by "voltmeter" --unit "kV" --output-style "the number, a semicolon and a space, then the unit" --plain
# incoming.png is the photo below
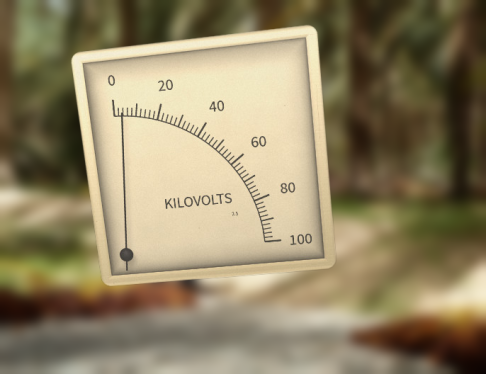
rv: 4; kV
